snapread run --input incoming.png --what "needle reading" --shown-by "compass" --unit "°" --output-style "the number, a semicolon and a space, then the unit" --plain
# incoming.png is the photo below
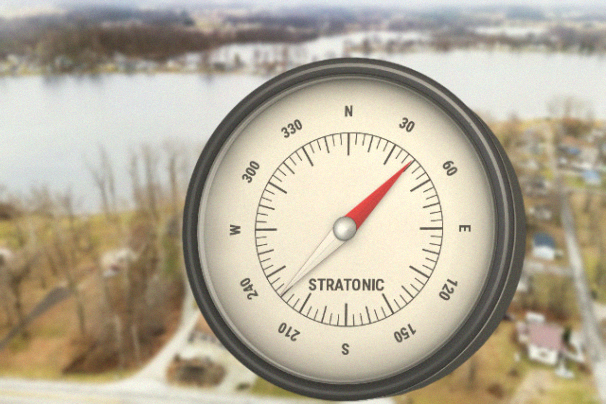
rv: 45; °
